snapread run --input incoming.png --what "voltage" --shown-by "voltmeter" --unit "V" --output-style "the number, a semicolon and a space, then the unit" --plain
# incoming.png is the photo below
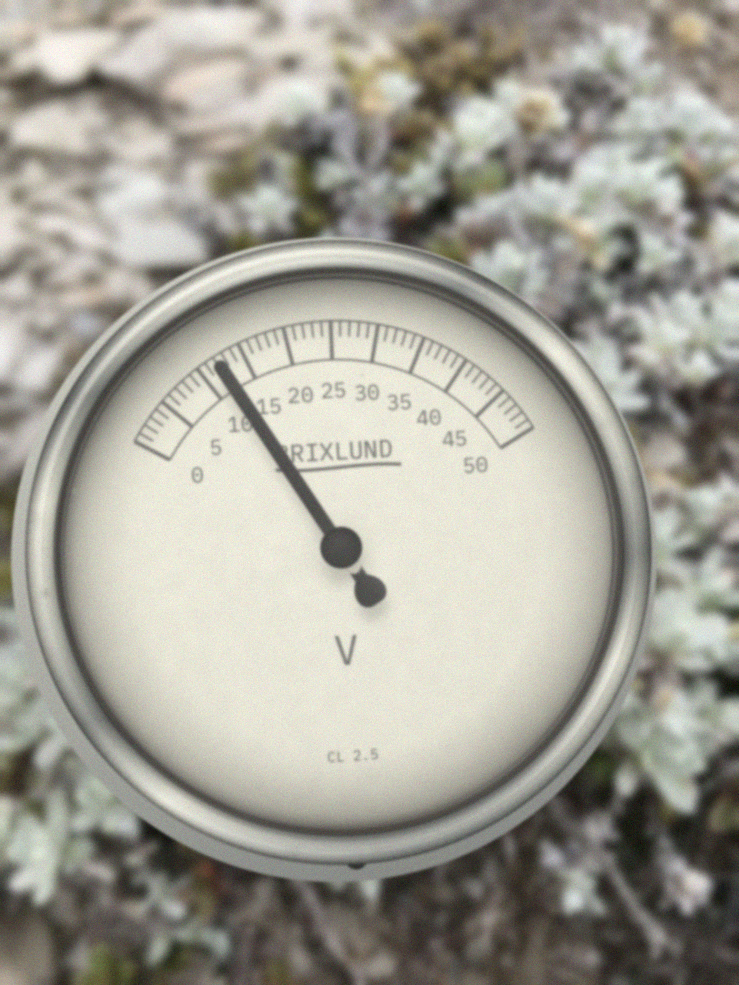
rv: 12; V
